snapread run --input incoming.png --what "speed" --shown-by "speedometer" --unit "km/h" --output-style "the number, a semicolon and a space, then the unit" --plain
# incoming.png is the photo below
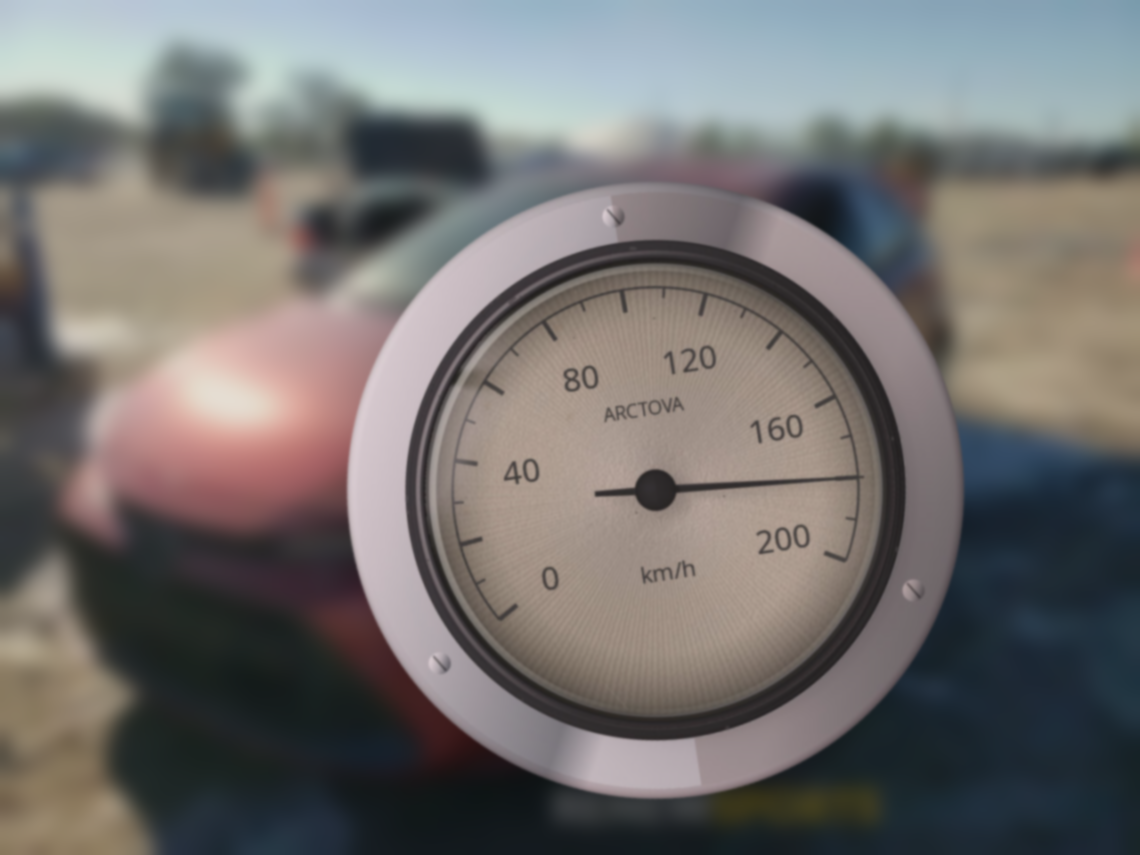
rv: 180; km/h
